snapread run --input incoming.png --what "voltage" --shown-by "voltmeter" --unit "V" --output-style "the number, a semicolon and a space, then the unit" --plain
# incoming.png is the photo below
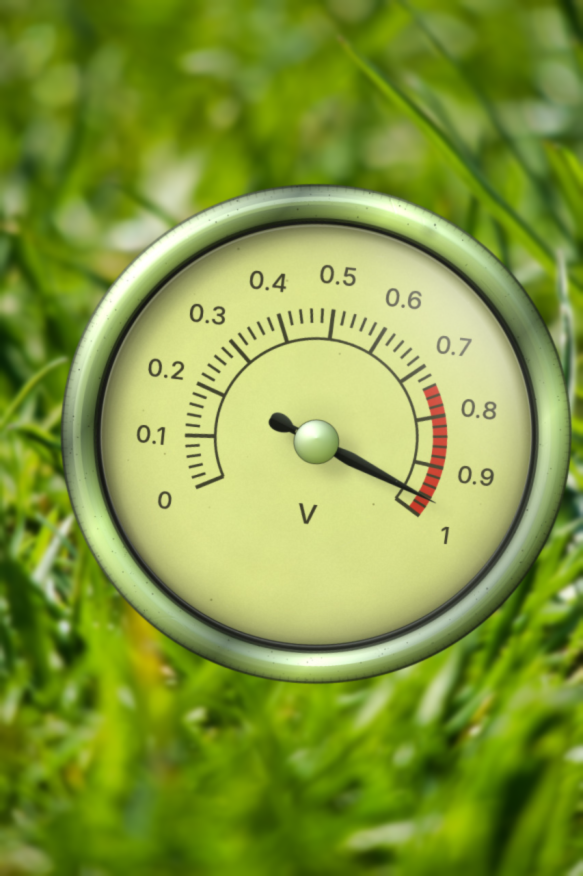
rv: 0.96; V
